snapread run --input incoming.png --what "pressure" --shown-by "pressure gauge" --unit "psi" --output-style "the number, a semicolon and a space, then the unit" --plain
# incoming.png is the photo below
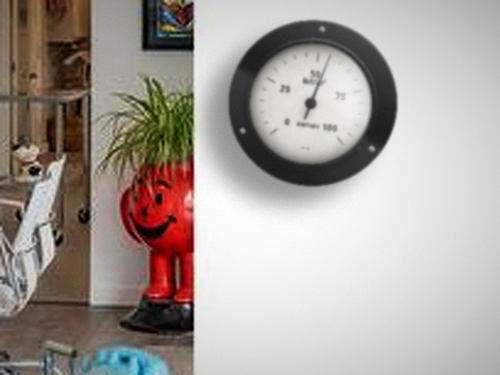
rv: 55; psi
